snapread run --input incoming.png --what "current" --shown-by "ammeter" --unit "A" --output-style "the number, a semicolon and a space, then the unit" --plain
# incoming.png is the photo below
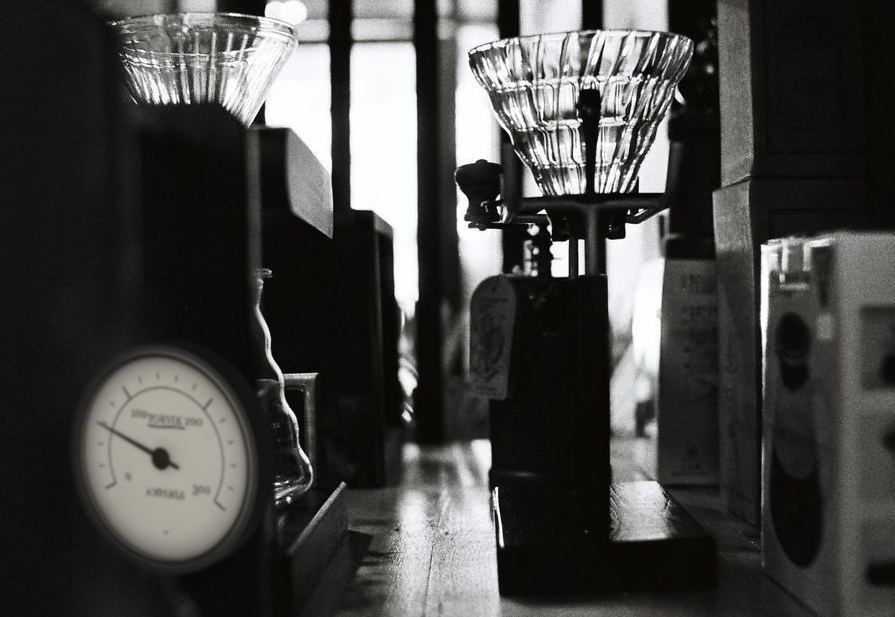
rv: 60; A
